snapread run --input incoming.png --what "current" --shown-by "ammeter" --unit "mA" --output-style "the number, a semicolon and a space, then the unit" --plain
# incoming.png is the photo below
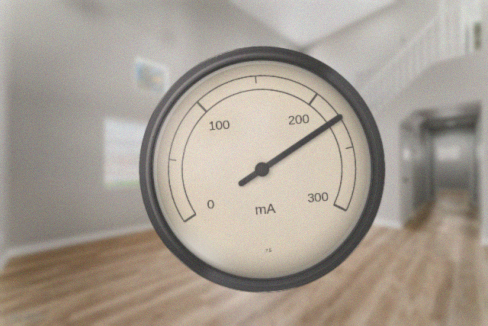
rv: 225; mA
